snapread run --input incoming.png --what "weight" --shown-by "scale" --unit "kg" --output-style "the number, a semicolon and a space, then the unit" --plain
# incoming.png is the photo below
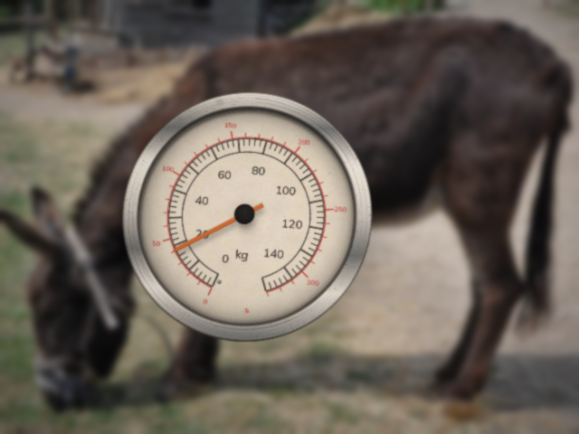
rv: 18; kg
